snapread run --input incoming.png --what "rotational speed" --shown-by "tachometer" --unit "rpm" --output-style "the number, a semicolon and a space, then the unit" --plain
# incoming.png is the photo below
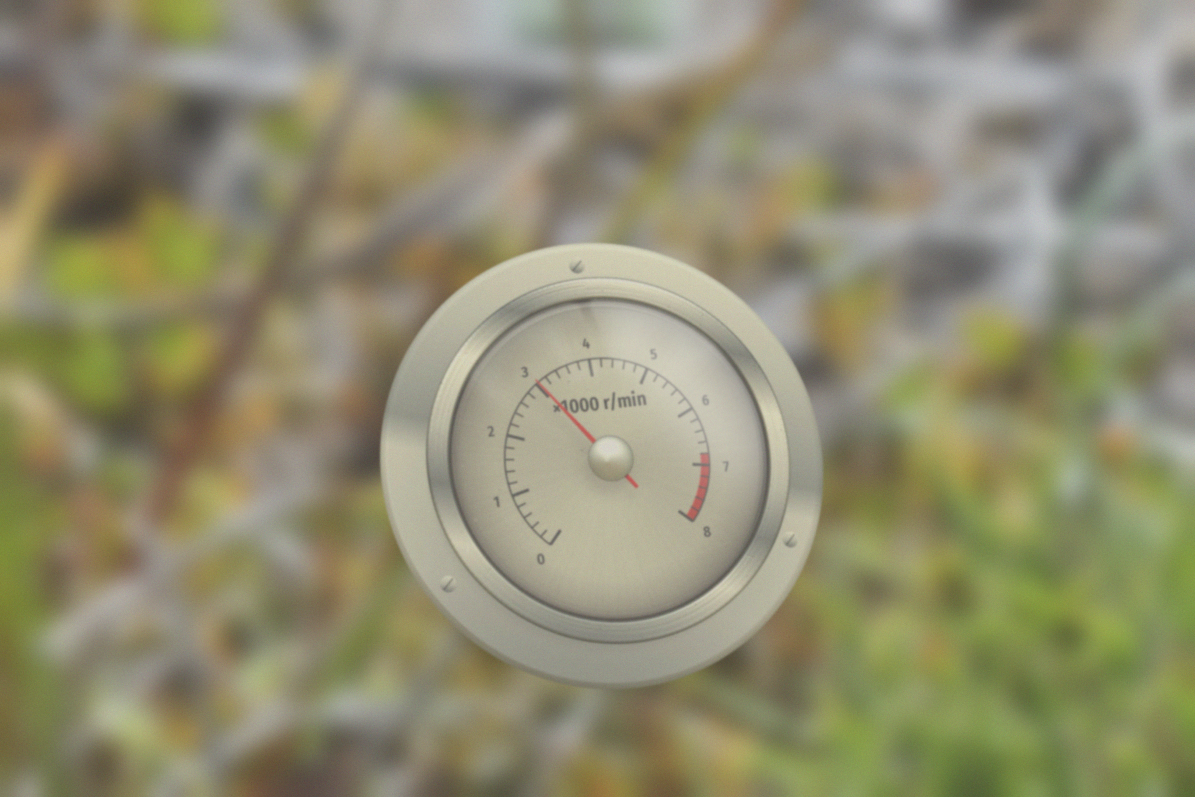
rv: 3000; rpm
